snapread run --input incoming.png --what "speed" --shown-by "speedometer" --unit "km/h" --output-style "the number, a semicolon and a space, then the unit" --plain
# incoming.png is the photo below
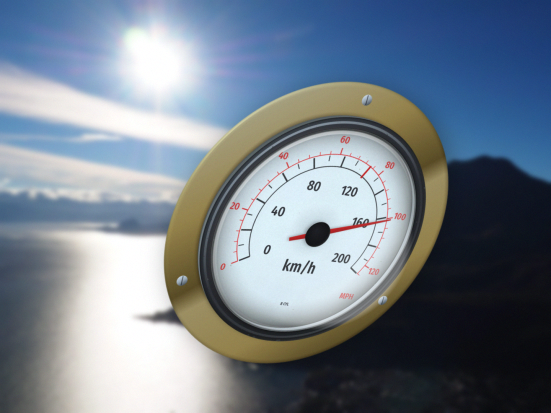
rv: 160; km/h
